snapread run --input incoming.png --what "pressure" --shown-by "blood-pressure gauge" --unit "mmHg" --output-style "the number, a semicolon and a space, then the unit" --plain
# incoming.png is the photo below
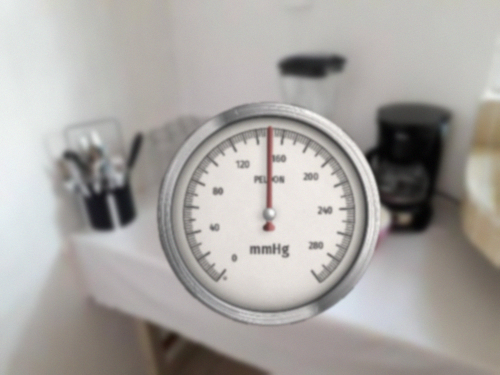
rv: 150; mmHg
